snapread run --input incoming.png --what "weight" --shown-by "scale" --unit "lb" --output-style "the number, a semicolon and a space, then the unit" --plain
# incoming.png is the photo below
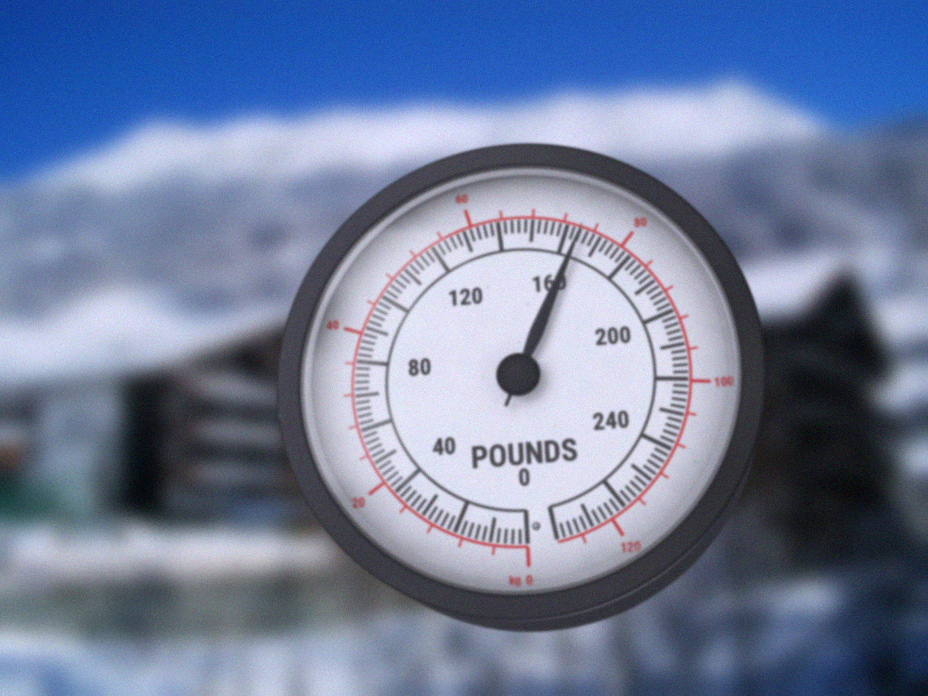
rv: 164; lb
